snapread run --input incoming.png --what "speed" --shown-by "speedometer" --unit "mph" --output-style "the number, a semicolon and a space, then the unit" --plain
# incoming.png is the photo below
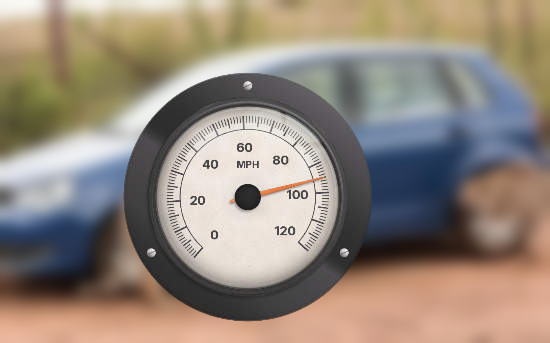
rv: 95; mph
